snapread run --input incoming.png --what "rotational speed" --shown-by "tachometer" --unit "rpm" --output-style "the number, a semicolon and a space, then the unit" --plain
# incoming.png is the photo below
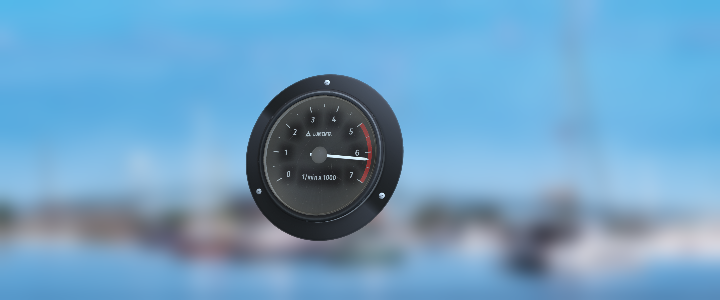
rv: 6250; rpm
